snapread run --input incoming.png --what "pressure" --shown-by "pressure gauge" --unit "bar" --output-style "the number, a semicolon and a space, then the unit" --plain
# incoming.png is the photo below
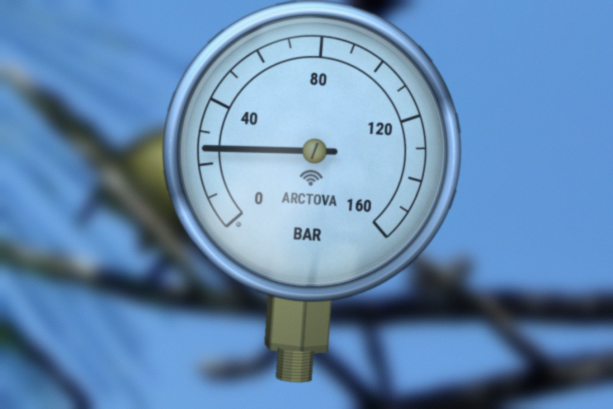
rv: 25; bar
